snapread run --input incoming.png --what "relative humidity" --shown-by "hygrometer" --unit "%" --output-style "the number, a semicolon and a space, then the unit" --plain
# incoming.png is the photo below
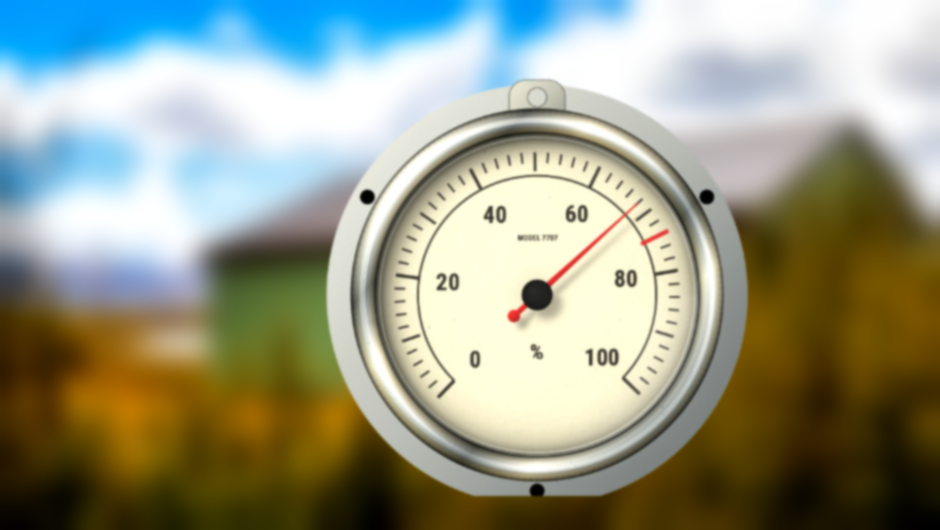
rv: 68; %
